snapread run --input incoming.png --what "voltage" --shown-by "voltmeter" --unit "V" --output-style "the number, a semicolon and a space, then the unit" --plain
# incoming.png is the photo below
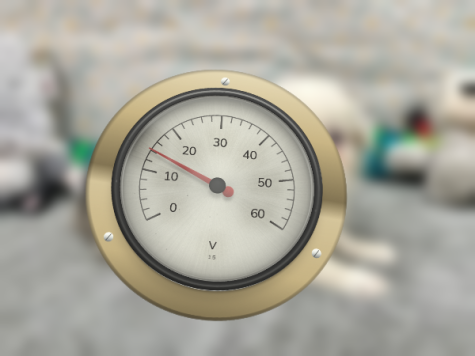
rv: 14; V
